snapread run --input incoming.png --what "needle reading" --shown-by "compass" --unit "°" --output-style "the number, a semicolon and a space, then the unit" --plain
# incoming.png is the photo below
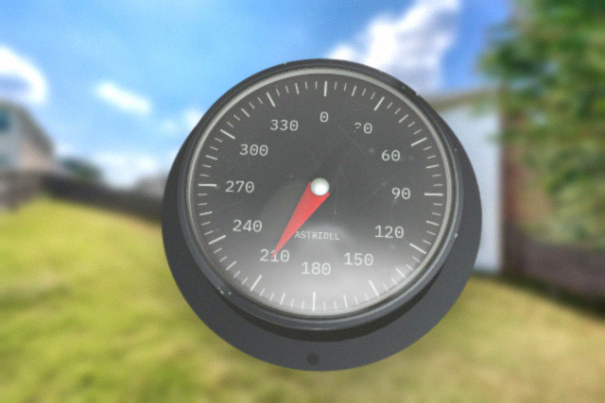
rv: 210; °
